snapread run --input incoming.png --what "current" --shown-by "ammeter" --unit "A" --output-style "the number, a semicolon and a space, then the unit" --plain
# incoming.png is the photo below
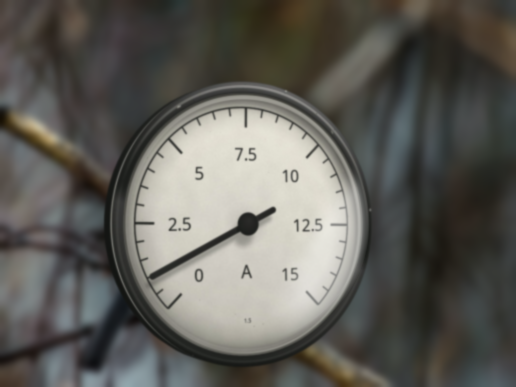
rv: 1; A
